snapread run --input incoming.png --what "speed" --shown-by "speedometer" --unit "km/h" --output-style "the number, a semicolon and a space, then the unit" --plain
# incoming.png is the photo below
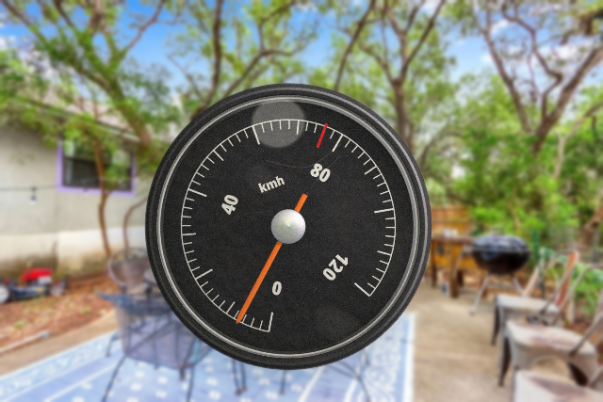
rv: 7; km/h
